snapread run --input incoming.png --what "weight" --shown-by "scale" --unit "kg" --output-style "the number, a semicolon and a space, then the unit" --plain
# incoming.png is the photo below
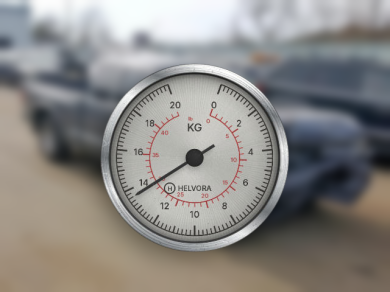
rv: 13.6; kg
